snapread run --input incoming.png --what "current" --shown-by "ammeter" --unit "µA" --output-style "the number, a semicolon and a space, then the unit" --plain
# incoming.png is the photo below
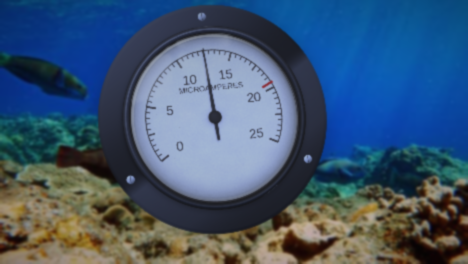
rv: 12.5; µA
